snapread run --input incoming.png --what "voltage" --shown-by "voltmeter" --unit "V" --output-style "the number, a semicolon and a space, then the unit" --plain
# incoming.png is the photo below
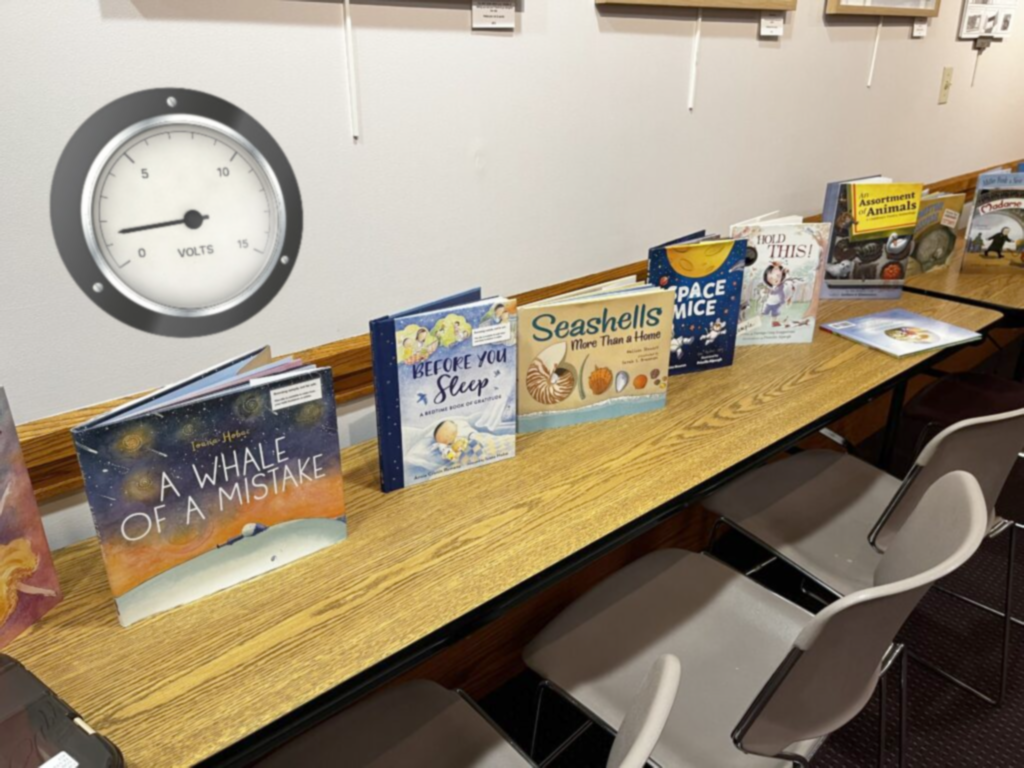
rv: 1.5; V
